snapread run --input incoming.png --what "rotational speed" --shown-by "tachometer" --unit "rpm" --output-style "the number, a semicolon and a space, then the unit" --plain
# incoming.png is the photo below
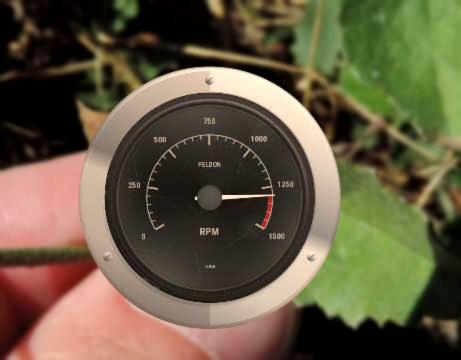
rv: 1300; rpm
